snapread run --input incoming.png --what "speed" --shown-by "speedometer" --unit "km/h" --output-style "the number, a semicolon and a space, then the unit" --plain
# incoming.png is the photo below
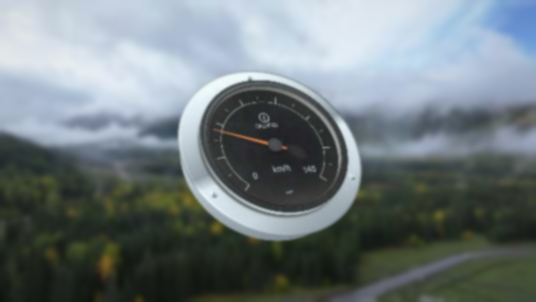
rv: 35; km/h
